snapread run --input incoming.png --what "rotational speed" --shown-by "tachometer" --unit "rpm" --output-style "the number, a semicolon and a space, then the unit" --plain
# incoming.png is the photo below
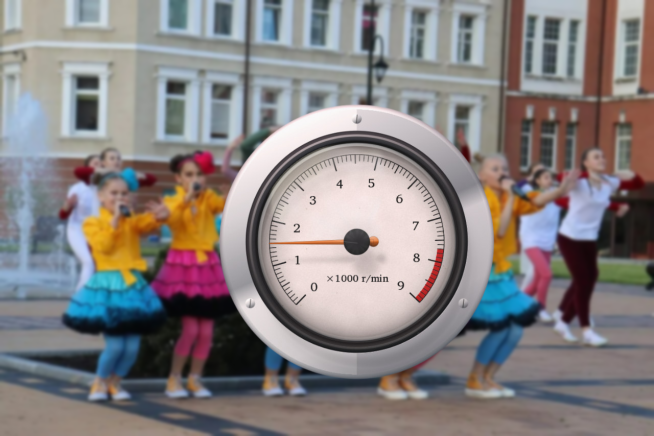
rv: 1500; rpm
